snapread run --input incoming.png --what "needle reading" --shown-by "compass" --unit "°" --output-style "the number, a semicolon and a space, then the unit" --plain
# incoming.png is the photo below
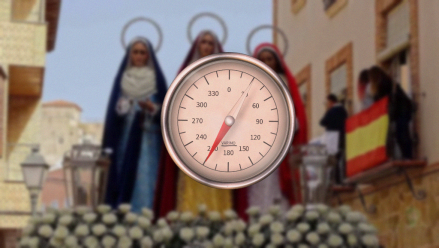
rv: 210; °
